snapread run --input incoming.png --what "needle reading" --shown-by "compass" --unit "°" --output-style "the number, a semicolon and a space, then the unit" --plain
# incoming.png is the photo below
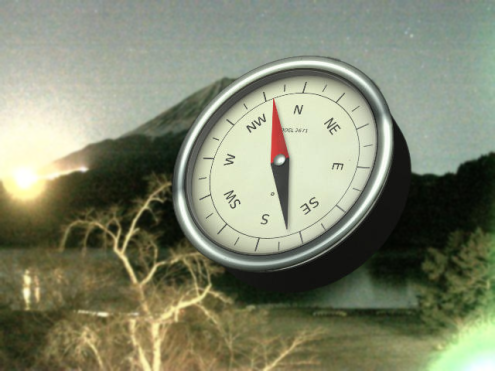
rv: 337.5; °
